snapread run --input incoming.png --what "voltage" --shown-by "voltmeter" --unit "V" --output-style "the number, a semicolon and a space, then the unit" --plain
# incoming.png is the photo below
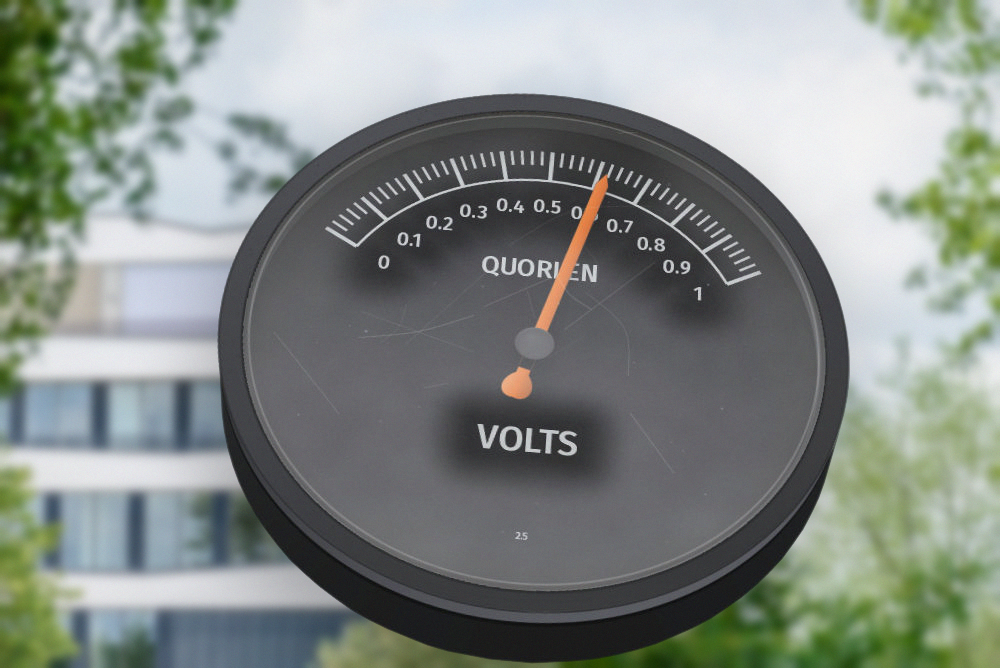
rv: 0.62; V
